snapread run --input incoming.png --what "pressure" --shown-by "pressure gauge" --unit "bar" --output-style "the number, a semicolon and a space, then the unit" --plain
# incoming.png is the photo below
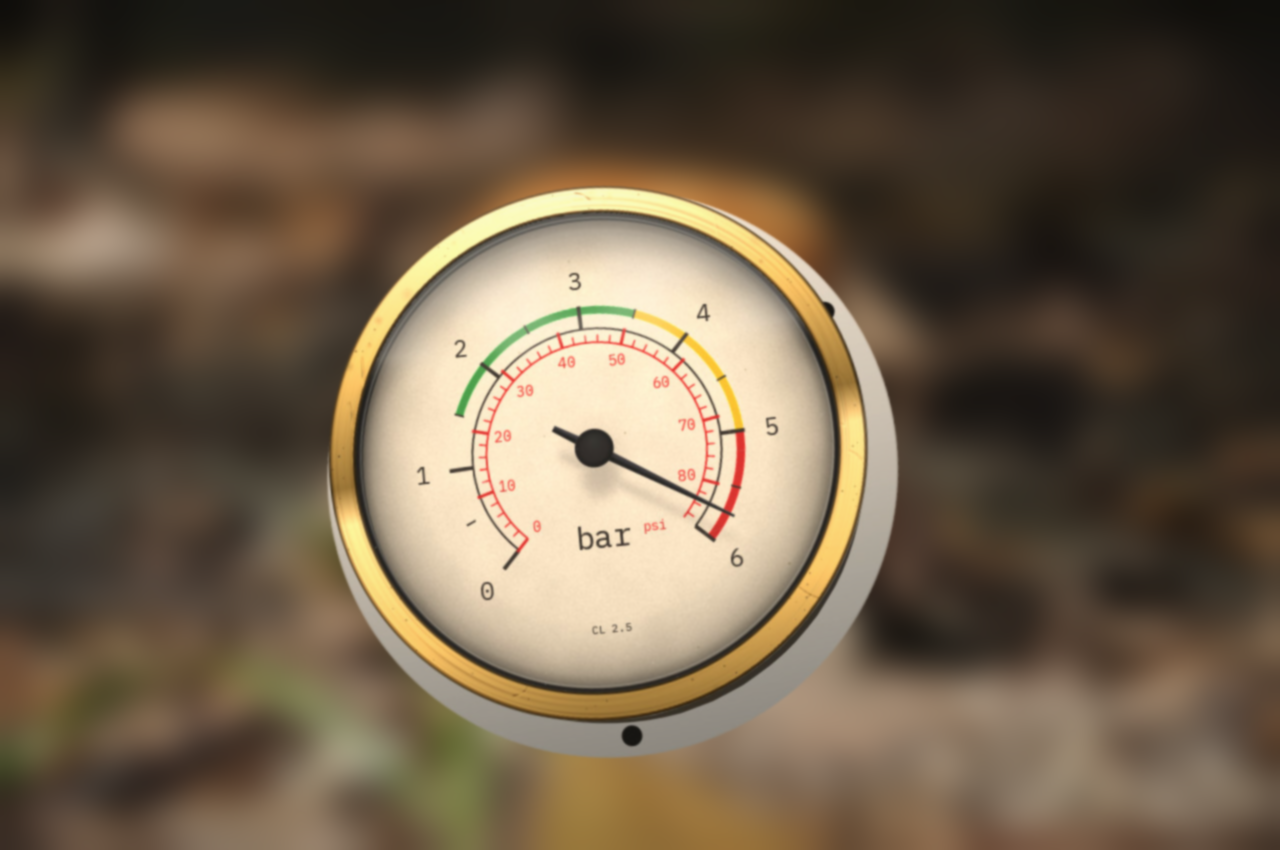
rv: 5.75; bar
